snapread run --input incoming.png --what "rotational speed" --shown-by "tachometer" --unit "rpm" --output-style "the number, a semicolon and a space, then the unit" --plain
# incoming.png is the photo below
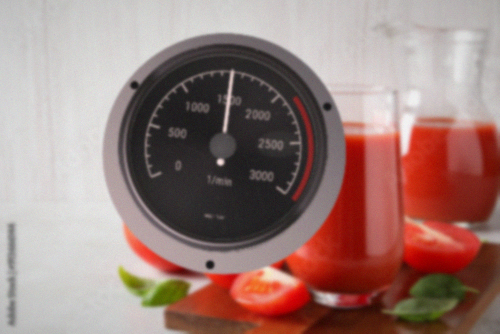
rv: 1500; rpm
